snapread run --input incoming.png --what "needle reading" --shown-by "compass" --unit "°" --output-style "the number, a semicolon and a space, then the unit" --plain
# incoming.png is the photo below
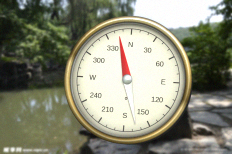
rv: 345; °
